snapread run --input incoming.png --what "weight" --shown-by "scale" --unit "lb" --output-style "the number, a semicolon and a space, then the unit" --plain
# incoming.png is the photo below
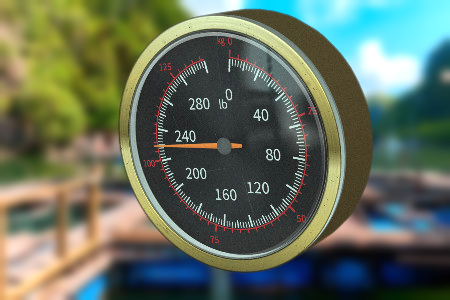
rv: 230; lb
